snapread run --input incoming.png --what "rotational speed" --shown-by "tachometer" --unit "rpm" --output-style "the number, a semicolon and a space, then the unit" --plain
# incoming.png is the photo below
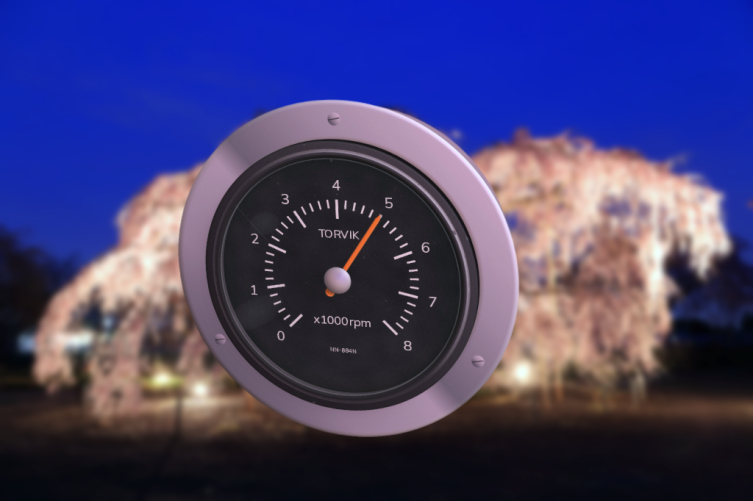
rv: 5000; rpm
